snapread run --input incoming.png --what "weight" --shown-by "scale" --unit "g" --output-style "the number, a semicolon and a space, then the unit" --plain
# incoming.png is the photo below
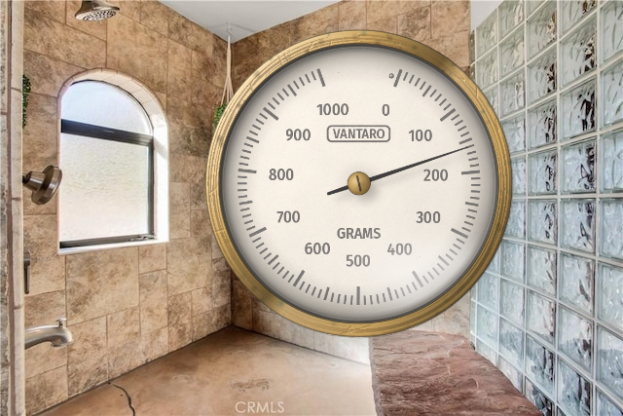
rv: 160; g
